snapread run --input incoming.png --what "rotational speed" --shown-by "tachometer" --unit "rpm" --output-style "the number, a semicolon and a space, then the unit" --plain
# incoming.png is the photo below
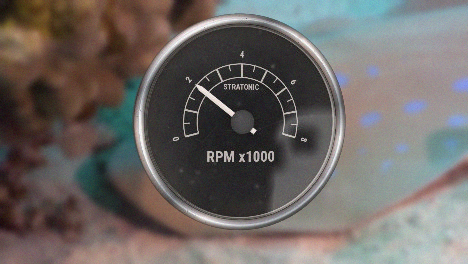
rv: 2000; rpm
